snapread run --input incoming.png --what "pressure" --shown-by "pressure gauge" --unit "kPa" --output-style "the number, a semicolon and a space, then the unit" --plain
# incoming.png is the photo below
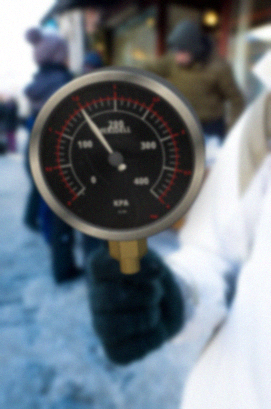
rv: 150; kPa
